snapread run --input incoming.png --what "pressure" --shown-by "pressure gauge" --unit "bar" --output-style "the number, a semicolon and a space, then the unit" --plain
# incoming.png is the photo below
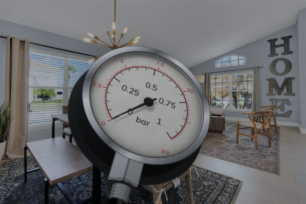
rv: 0; bar
